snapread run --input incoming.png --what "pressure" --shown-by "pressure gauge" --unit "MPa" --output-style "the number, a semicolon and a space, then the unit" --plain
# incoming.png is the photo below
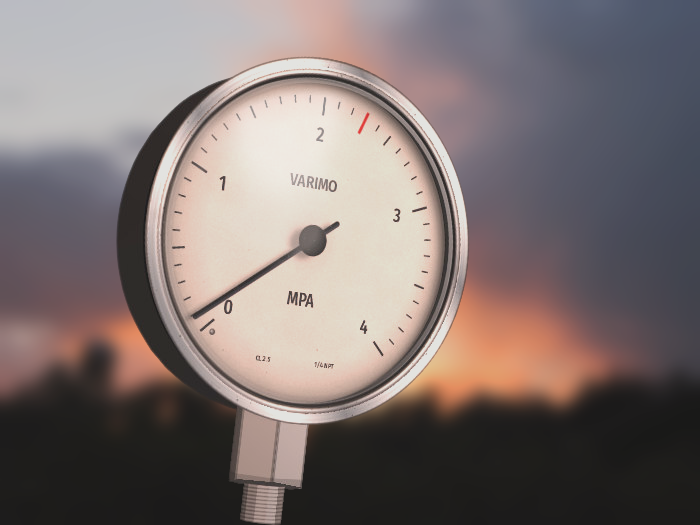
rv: 0.1; MPa
